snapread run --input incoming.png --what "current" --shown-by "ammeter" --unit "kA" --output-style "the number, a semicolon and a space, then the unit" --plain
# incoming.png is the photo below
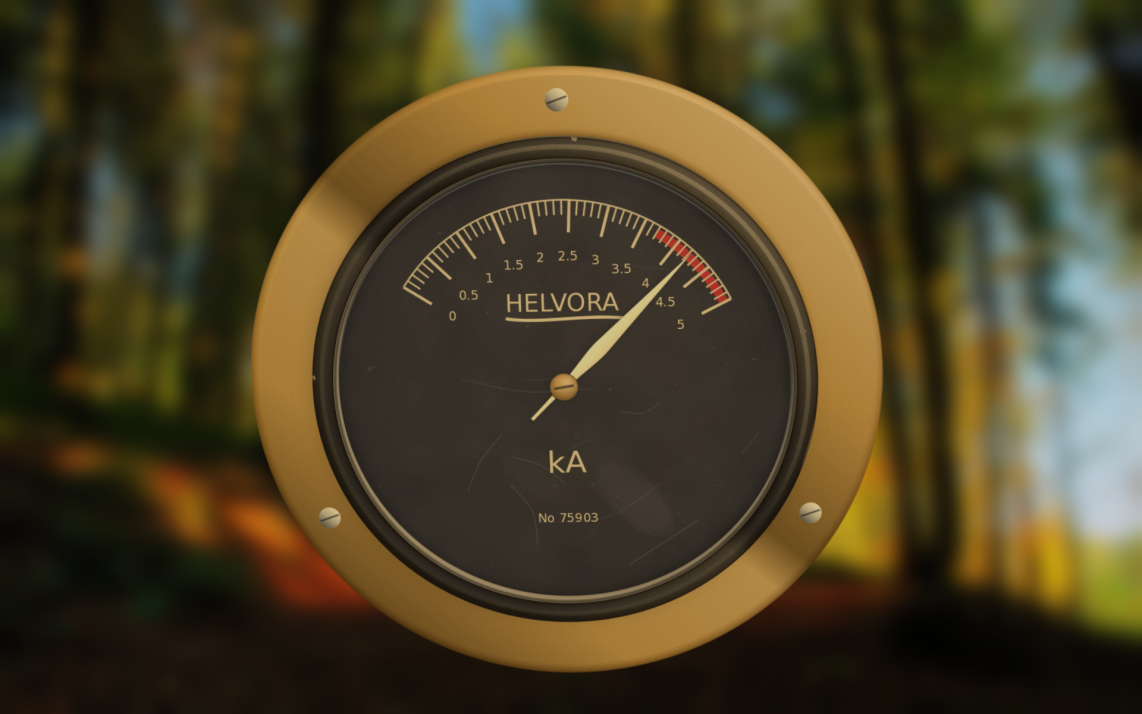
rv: 4.2; kA
